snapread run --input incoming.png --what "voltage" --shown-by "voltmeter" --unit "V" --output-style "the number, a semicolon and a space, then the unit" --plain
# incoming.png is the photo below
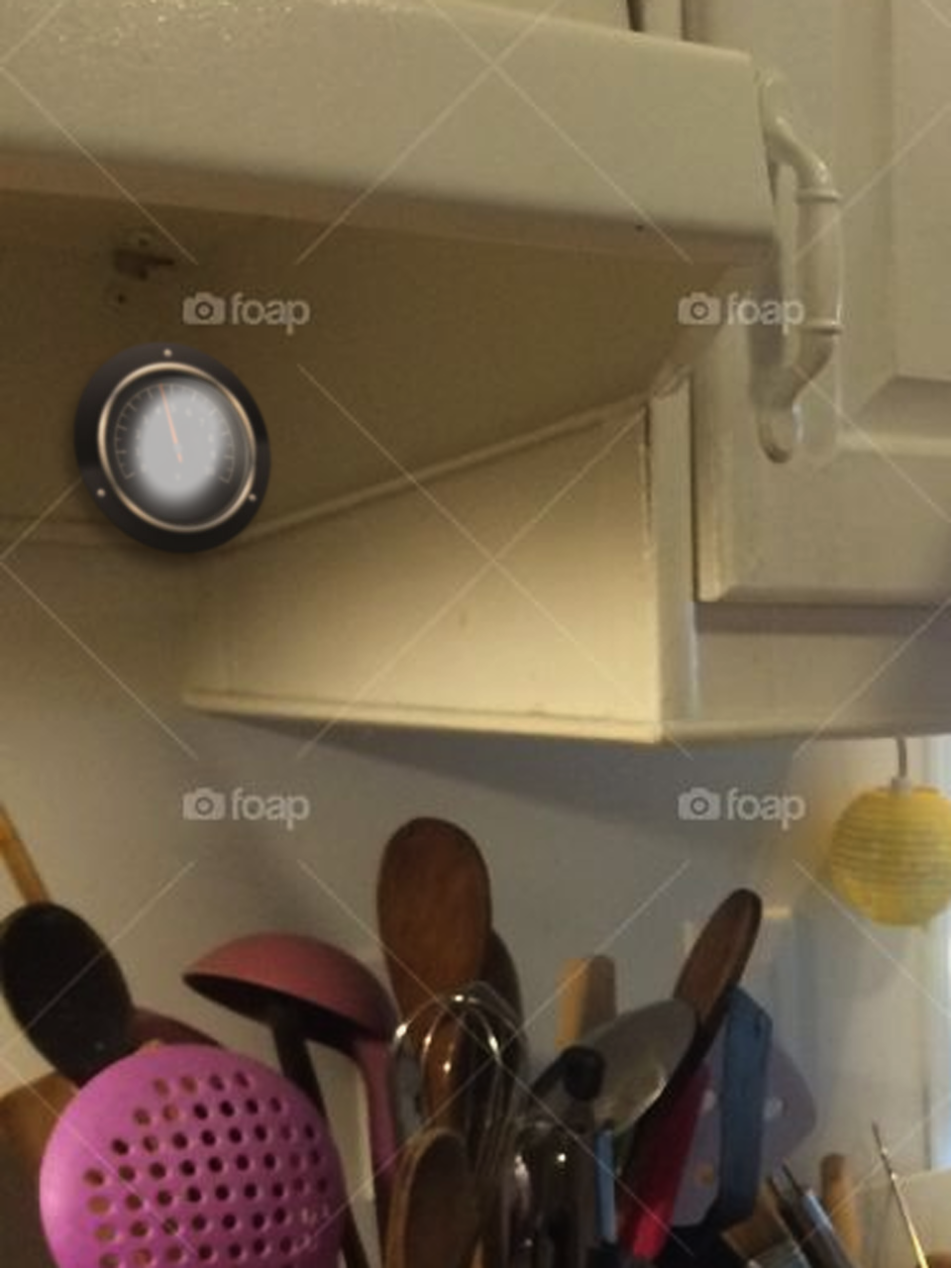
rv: 4.5; V
